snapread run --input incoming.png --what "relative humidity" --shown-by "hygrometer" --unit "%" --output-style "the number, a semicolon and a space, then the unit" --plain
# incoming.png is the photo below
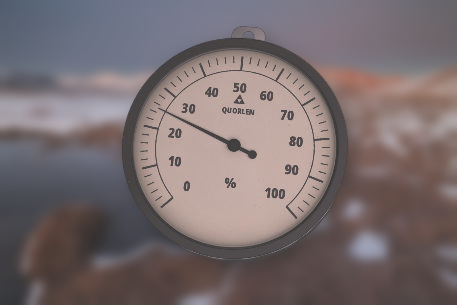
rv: 25; %
